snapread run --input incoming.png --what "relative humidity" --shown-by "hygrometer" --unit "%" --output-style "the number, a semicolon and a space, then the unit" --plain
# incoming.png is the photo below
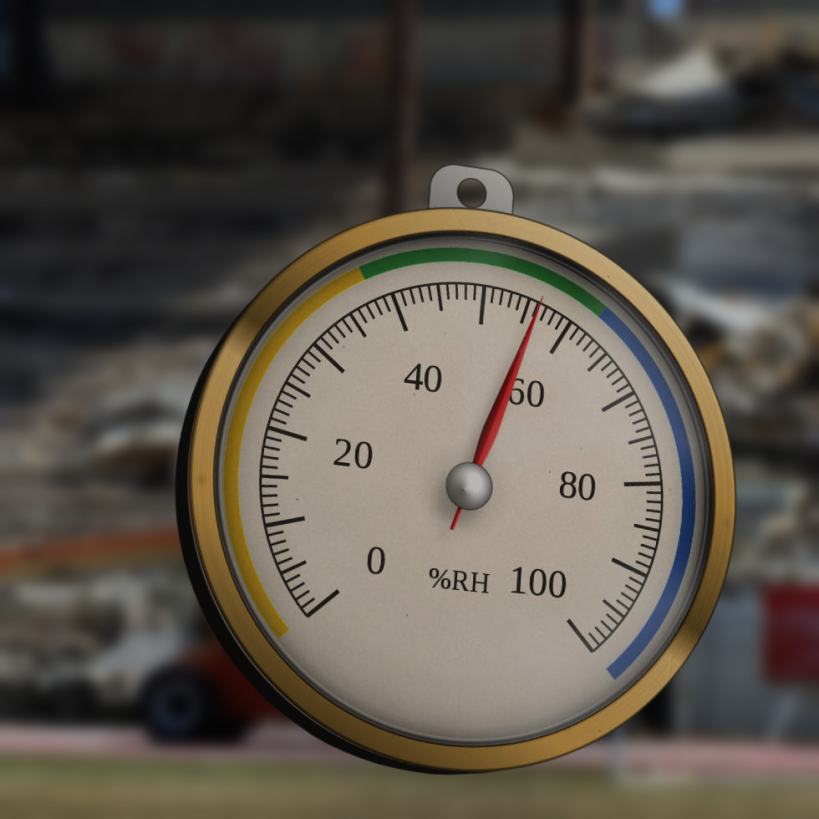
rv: 56; %
